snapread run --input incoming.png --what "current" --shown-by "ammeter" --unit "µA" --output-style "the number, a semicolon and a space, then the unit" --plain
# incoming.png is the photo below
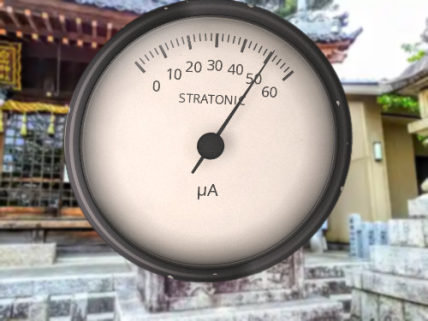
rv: 50; µA
